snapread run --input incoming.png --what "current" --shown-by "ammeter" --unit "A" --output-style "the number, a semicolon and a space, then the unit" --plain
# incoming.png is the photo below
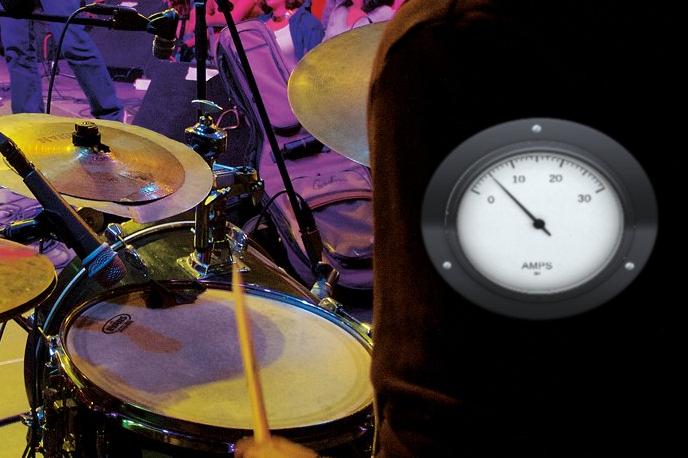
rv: 5; A
